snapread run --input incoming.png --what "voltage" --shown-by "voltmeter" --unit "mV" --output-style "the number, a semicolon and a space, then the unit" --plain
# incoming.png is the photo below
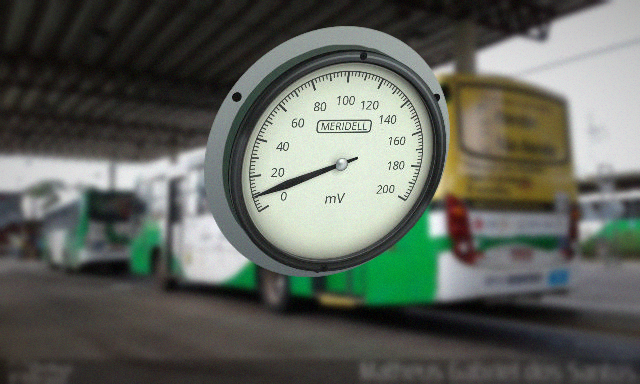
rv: 10; mV
